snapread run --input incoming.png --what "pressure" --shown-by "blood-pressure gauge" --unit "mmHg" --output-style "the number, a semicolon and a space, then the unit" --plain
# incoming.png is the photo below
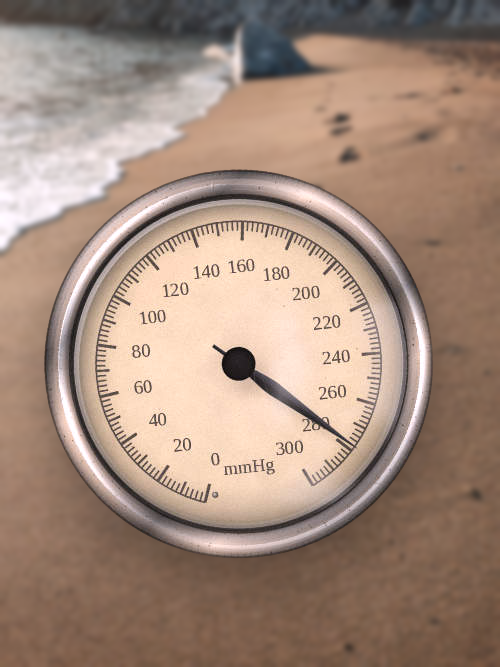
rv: 278; mmHg
